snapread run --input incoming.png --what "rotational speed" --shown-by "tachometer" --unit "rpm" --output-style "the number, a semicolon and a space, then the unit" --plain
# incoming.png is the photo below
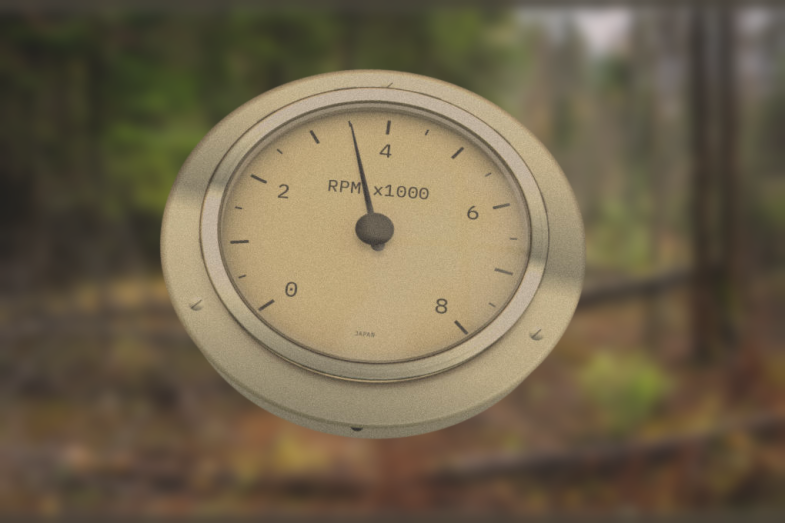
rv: 3500; rpm
